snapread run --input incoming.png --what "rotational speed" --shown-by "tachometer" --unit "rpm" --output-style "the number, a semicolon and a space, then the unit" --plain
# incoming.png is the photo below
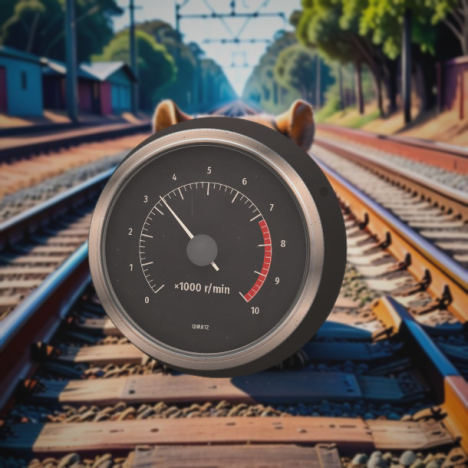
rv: 3400; rpm
